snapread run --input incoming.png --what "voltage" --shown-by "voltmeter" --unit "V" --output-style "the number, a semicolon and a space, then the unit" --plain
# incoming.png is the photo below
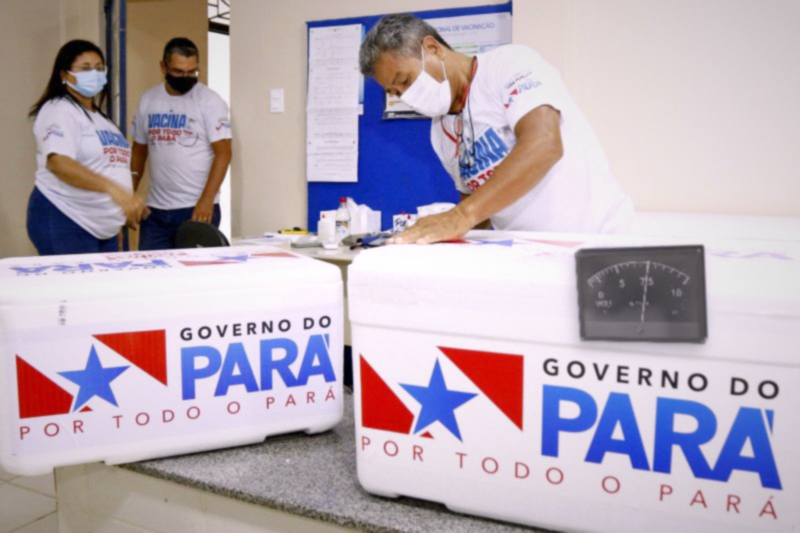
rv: 7.5; V
